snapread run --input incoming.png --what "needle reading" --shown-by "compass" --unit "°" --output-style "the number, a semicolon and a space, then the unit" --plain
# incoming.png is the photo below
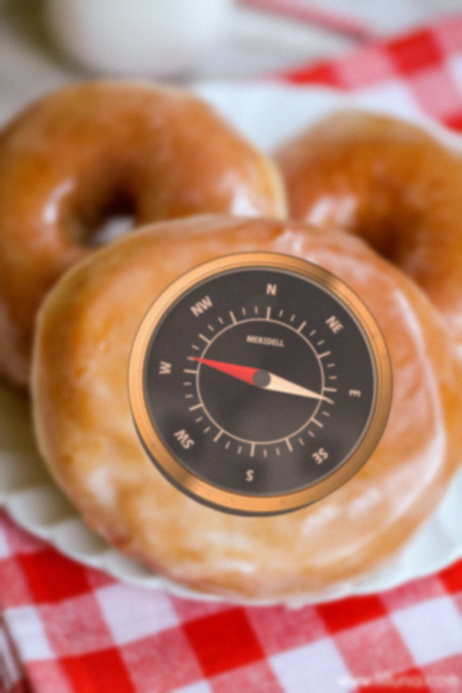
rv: 280; °
